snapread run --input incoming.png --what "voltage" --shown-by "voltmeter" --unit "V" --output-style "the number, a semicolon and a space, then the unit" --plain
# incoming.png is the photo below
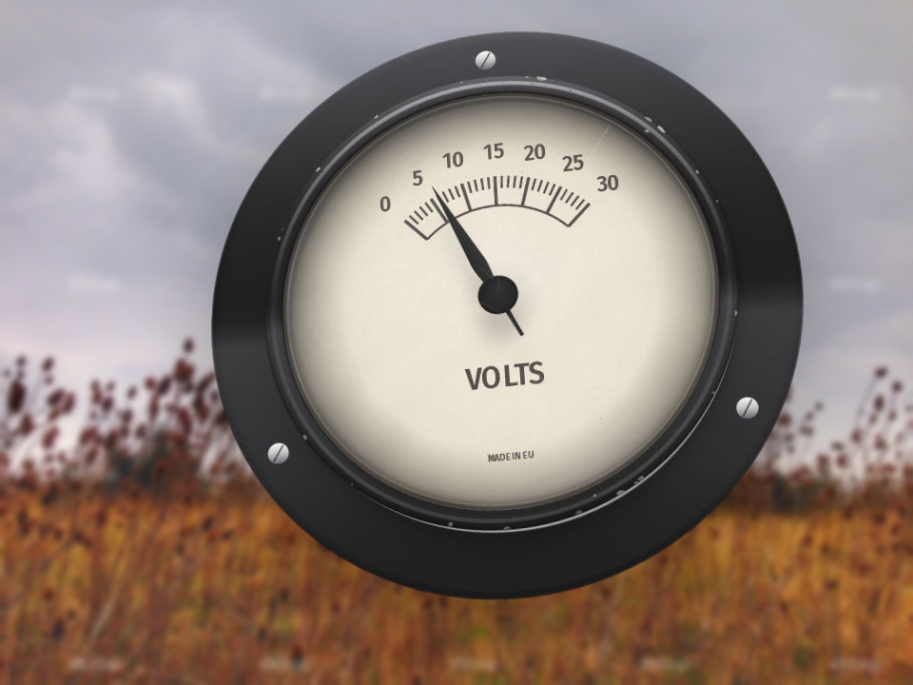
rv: 6; V
